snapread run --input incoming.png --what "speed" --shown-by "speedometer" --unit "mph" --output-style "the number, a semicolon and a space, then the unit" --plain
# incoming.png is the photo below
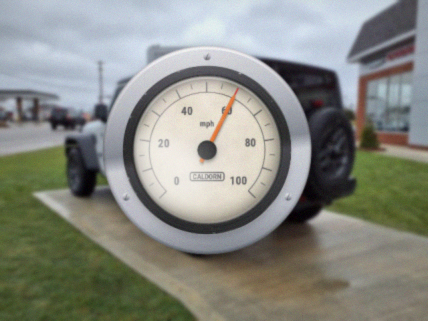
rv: 60; mph
